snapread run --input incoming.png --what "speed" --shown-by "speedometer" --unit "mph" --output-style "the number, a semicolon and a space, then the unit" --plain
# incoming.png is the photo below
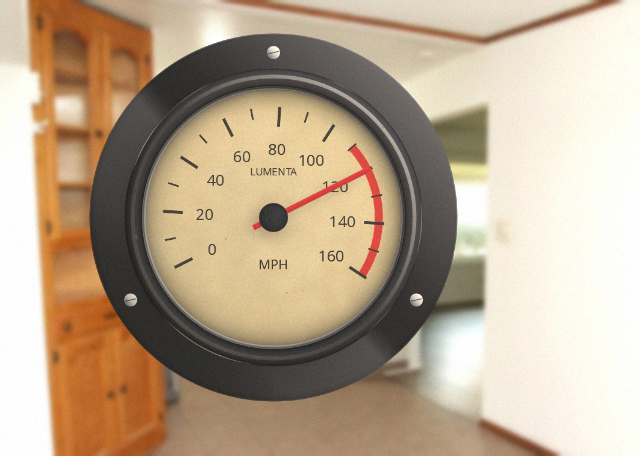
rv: 120; mph
